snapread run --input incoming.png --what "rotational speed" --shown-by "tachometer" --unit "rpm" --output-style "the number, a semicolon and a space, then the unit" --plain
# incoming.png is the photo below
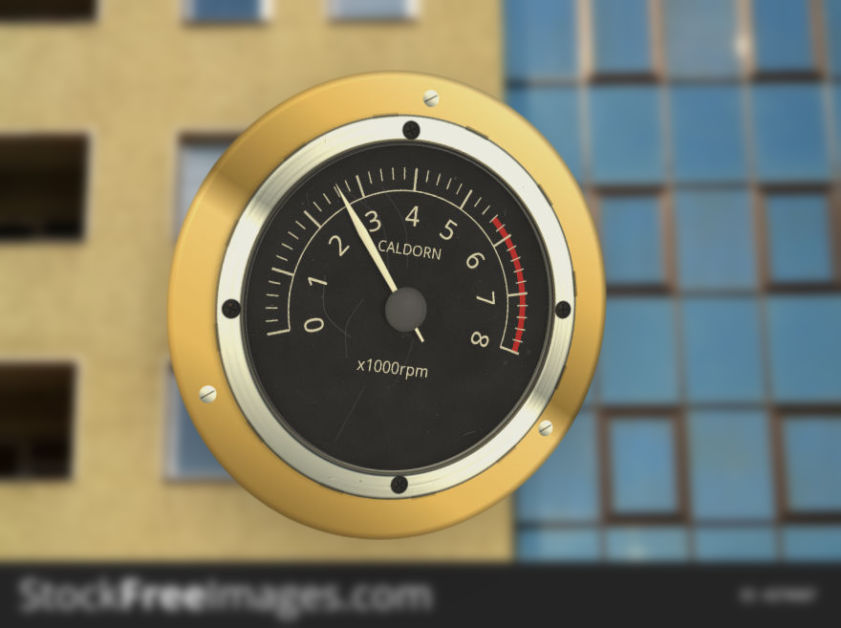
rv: 2600; rpm
